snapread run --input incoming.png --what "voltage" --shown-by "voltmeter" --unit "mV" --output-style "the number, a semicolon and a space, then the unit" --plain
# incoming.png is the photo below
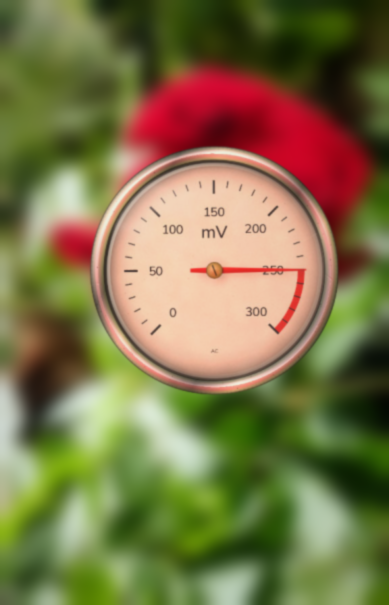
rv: 250; mV
